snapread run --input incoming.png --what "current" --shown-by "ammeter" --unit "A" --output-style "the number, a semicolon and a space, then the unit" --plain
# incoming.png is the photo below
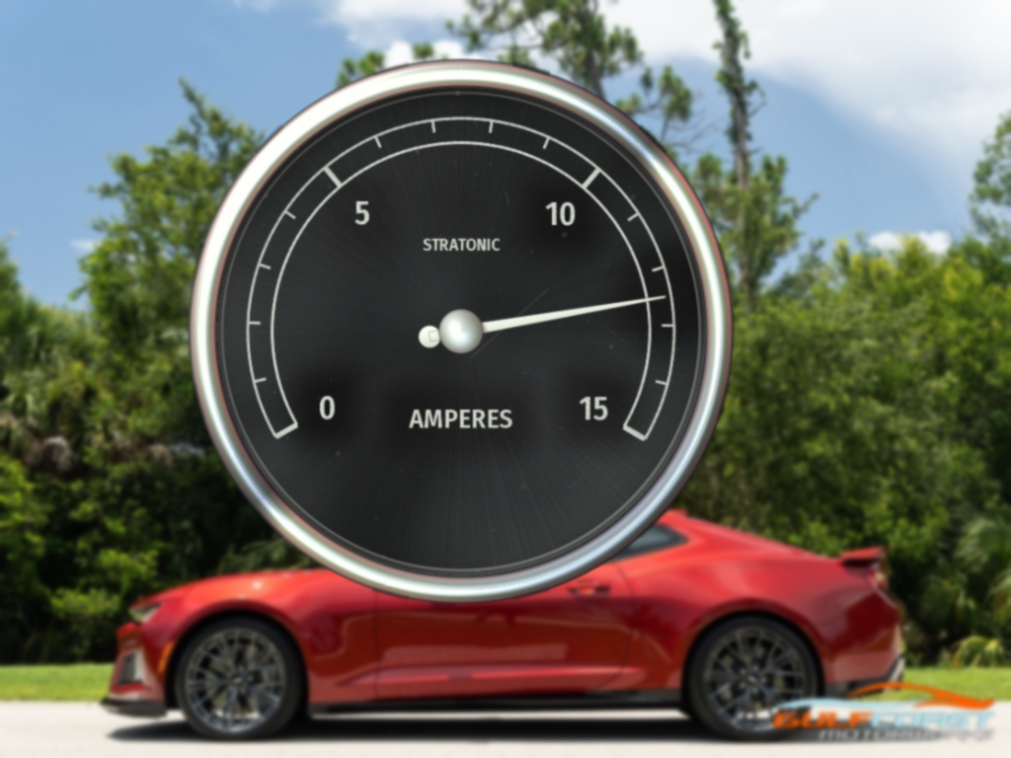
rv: 12.5; A
